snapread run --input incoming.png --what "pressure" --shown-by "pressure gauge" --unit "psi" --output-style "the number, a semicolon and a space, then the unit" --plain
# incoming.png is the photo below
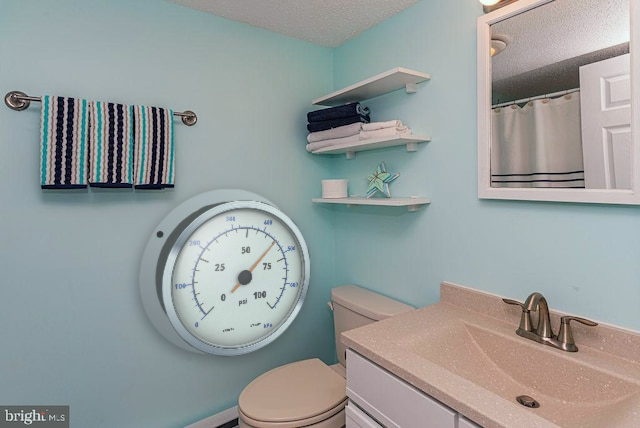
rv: 65; psi
